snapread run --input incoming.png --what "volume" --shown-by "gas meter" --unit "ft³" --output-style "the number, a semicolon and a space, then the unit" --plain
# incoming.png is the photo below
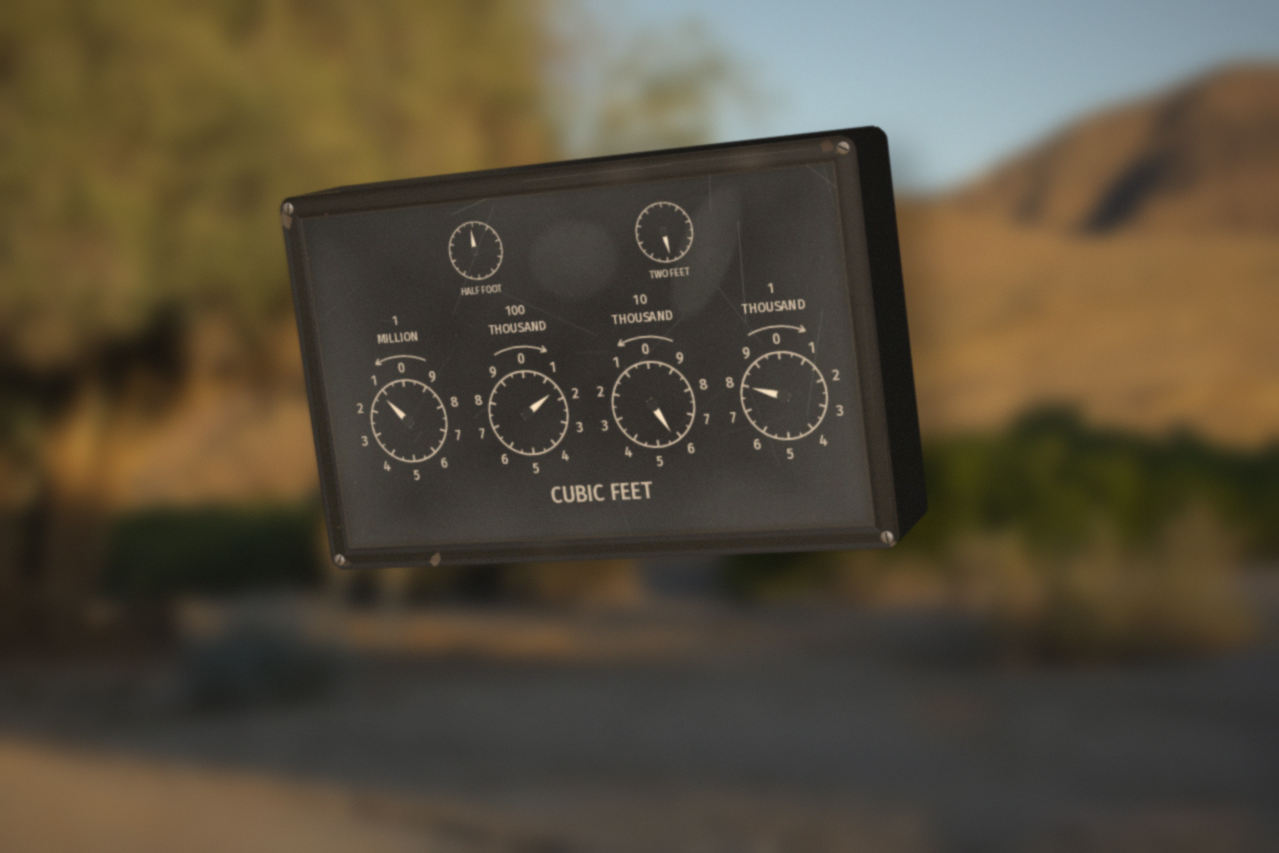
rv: 115800; ft³
